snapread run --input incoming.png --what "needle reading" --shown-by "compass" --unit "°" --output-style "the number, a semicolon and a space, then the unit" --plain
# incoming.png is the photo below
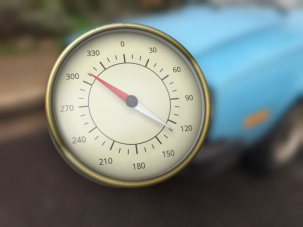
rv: 310; °
